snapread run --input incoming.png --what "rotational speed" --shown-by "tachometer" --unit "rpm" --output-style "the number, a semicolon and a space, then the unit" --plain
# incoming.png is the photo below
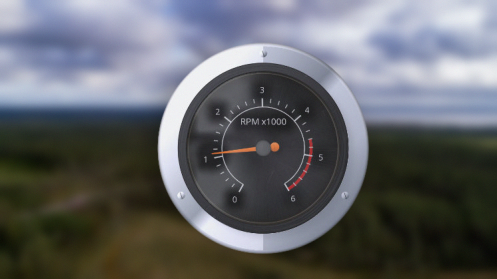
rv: 1100; rpm
